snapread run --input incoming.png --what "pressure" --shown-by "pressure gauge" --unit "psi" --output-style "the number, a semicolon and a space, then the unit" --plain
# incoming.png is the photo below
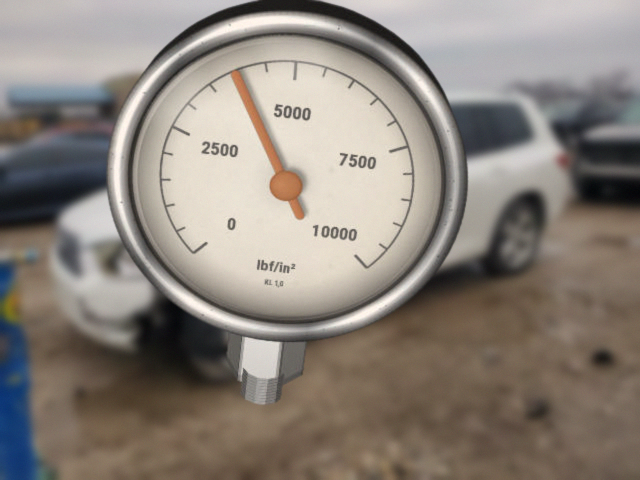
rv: 4000; psi
